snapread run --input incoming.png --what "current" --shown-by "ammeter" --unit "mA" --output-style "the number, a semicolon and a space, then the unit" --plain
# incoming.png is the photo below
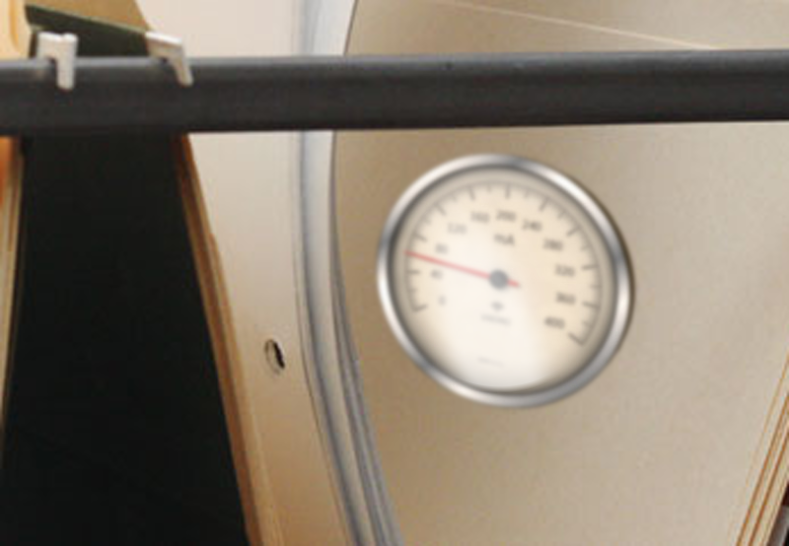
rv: 60; mA
